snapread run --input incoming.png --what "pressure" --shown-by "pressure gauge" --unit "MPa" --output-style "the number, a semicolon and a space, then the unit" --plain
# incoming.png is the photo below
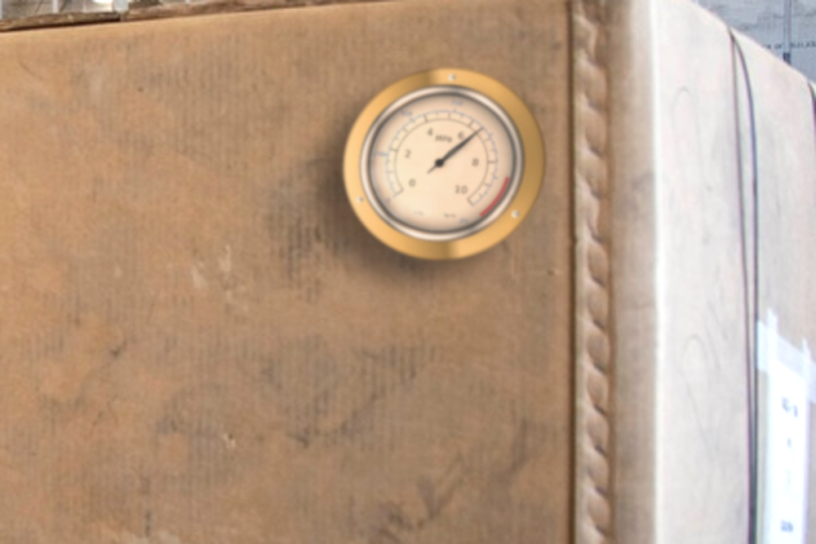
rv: 6.5; MPa
